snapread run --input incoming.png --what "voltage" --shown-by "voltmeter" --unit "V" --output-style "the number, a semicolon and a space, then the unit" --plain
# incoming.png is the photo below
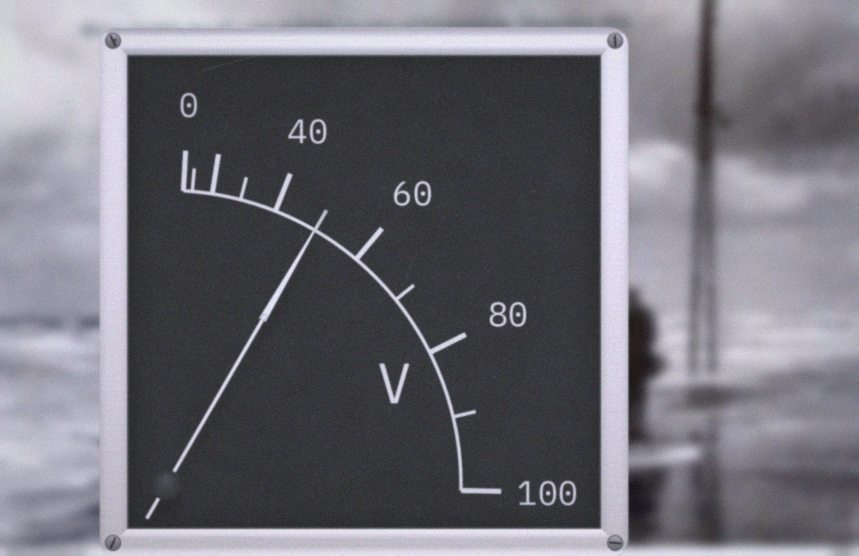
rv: 50; V
